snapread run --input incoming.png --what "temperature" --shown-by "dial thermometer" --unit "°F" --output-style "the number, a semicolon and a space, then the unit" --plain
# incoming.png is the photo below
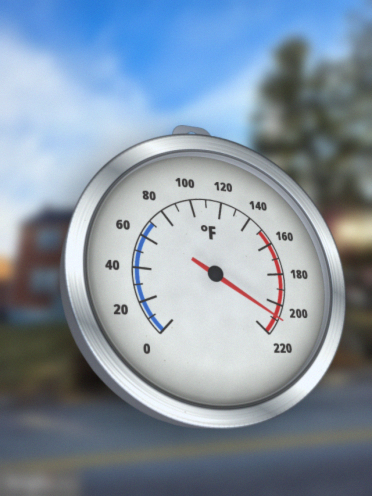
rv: 210; °F
